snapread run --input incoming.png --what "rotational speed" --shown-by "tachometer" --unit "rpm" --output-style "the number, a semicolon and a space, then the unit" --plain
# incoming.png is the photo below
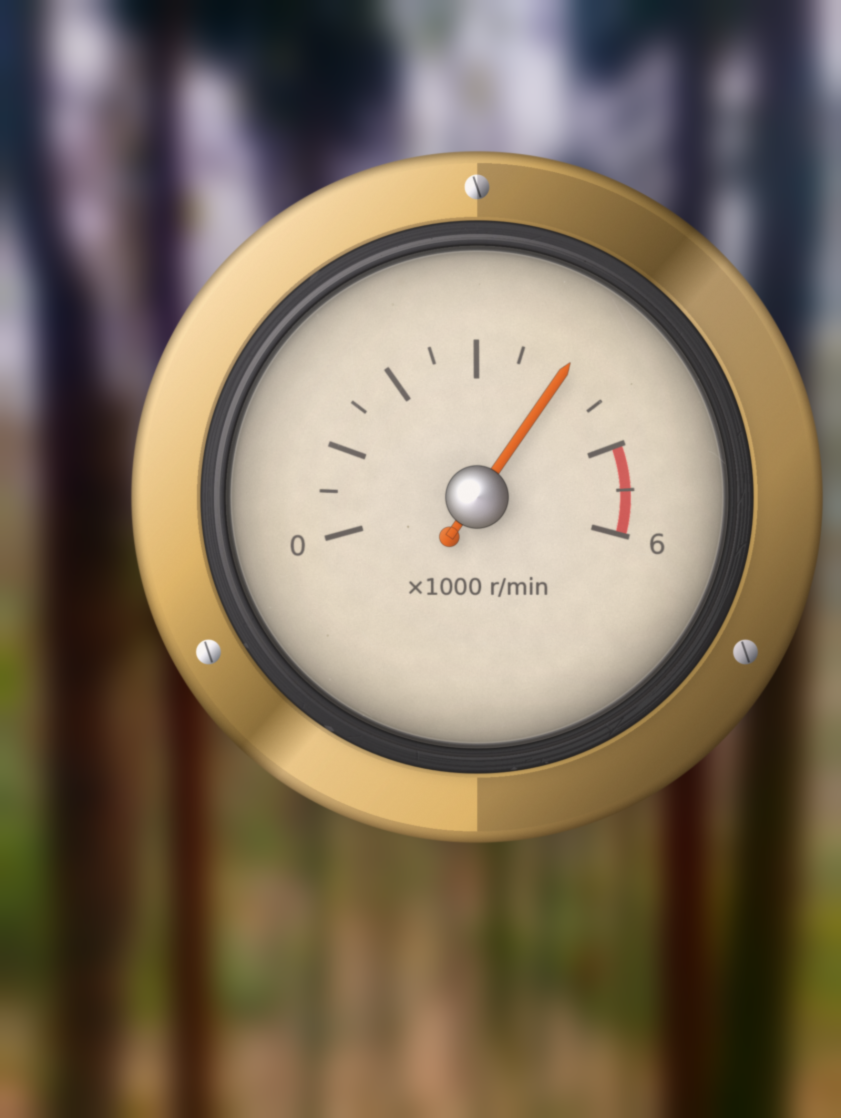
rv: 4000; rpm
